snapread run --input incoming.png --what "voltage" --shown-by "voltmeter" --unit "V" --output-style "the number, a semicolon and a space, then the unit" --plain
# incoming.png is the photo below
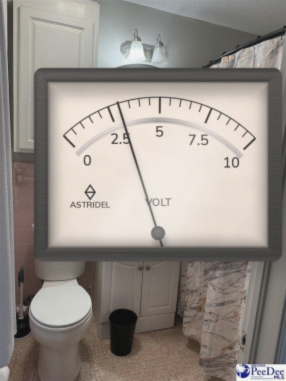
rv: 3; V
